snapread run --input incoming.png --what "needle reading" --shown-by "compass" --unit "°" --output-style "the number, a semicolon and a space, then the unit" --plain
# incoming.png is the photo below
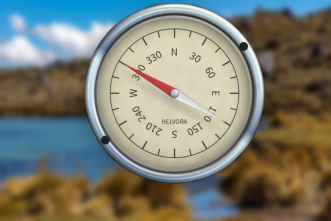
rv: 300; °
